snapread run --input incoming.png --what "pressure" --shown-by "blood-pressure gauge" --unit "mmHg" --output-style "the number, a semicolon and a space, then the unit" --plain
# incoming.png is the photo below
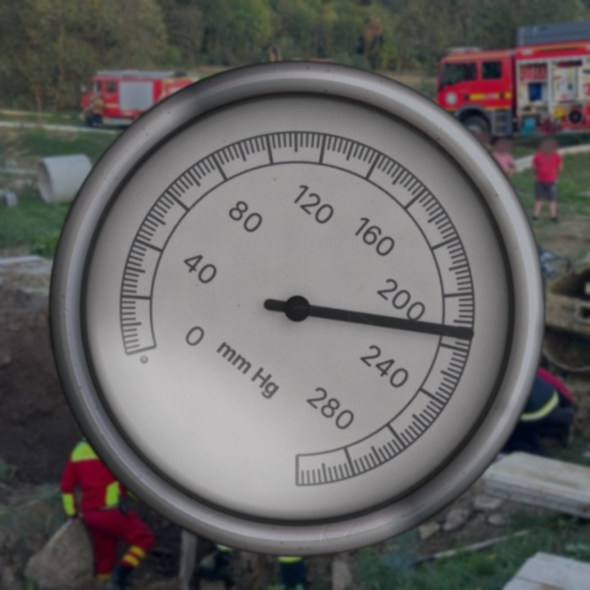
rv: 214; mmHg
